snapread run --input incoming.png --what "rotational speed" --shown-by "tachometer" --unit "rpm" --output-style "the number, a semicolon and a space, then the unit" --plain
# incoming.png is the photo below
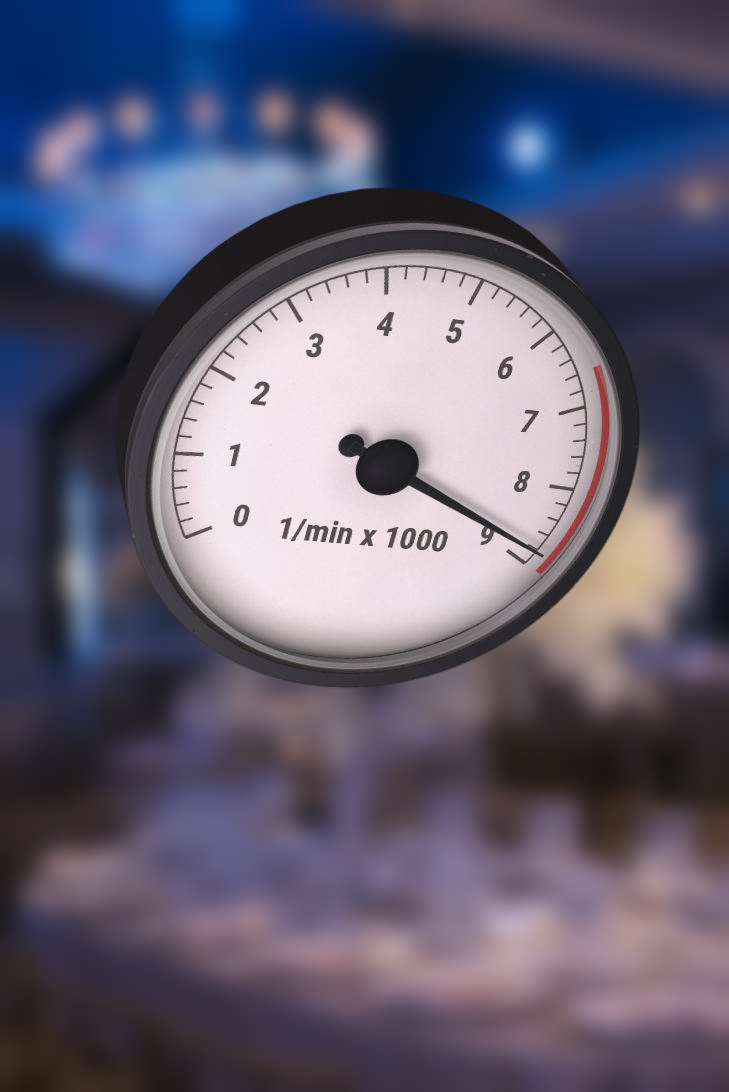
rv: 8800; rpm
